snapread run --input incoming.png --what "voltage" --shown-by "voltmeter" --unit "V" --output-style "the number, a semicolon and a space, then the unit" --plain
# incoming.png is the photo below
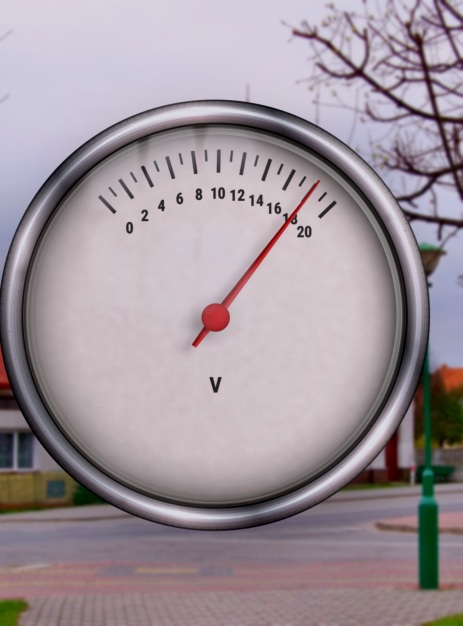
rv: 18; V
